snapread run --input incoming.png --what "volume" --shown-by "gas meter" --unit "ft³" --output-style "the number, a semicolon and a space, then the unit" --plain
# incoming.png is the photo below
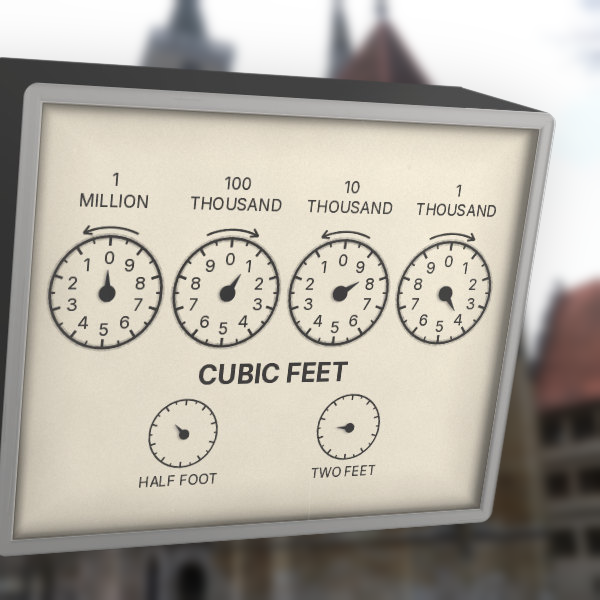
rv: 8400; ft³
